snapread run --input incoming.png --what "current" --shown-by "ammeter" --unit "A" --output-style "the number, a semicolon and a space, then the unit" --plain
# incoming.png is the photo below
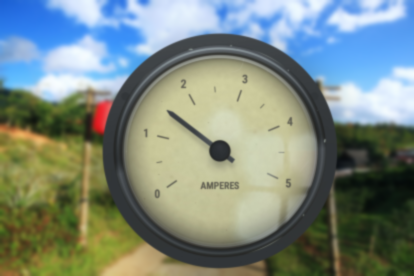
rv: 1.5; A
